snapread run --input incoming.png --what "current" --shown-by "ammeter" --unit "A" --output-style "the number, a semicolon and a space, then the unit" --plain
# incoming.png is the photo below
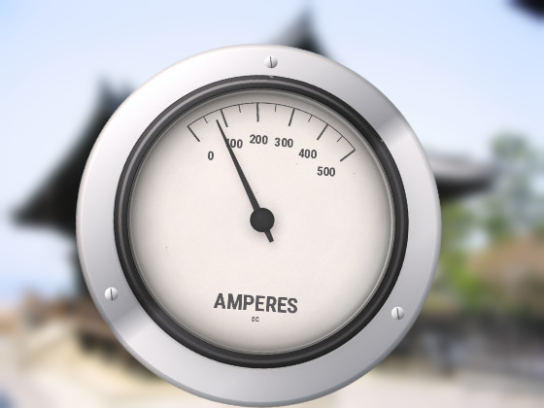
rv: 75; A
